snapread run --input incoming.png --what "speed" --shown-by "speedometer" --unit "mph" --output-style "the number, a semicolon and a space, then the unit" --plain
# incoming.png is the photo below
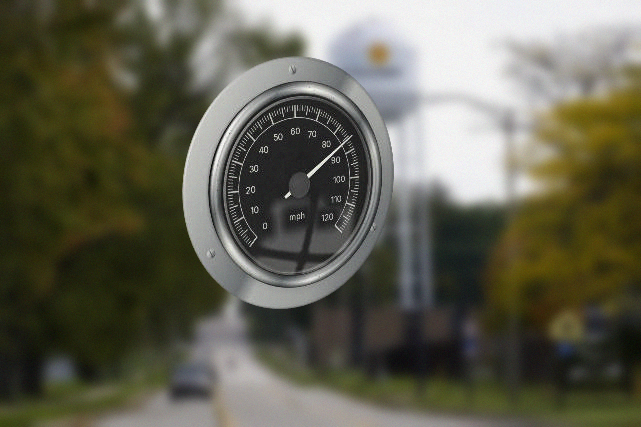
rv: 85; mph
